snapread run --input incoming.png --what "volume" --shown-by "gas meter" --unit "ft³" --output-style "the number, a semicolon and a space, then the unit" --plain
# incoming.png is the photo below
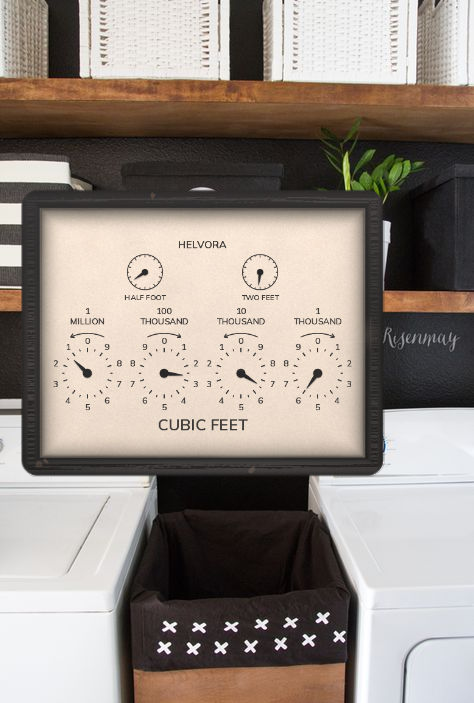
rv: 126600; ft³
